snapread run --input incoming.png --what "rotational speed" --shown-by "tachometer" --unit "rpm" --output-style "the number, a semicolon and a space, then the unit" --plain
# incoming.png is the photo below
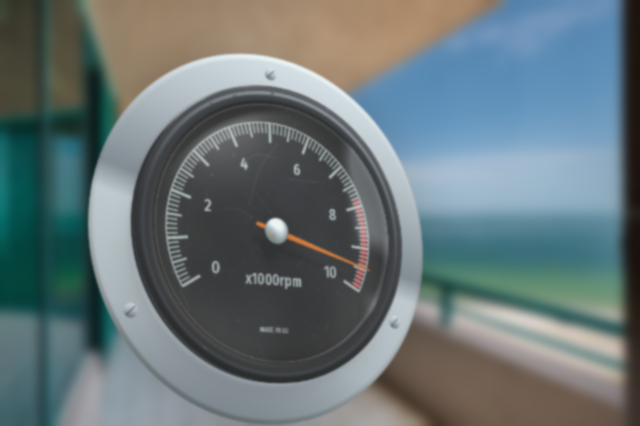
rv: 9500; rpm
